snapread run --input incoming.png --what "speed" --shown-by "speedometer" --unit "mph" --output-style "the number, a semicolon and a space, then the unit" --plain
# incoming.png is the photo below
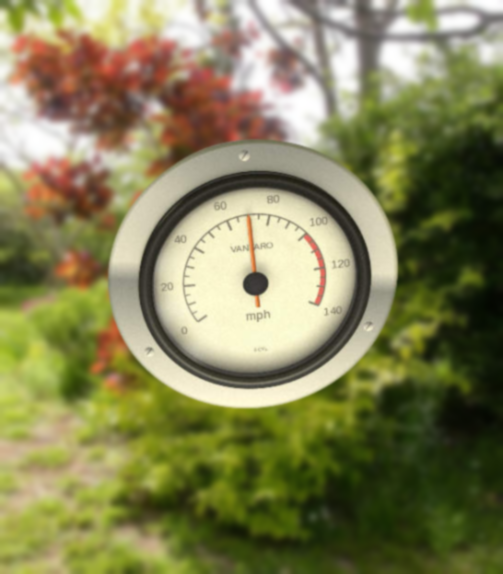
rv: 70; mph
